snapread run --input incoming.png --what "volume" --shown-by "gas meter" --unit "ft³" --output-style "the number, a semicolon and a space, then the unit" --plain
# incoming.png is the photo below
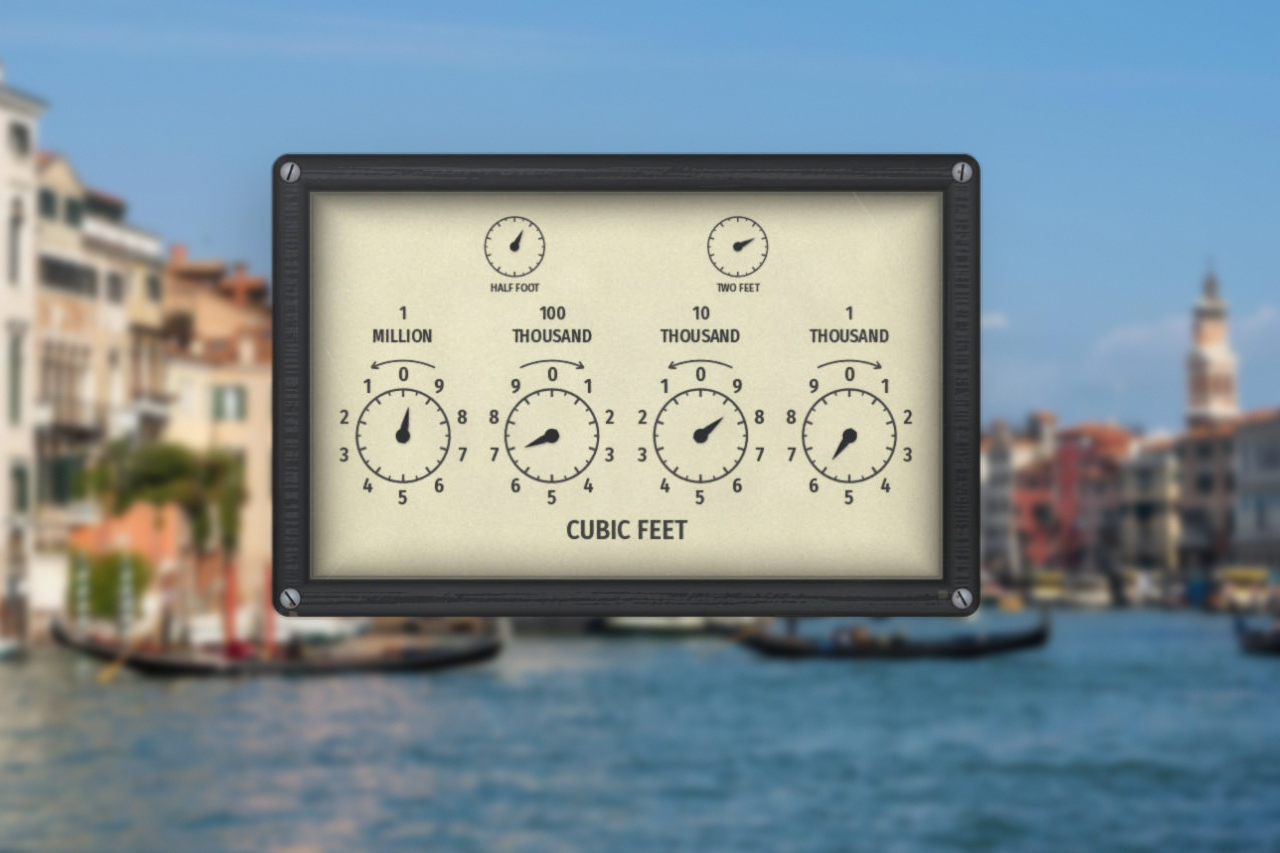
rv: 968600; ft³
